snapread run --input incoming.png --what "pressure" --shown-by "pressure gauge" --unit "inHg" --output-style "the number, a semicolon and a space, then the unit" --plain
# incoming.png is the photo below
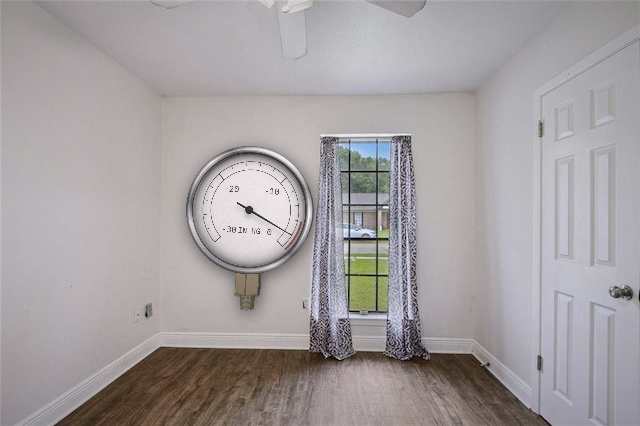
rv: -2; inHg
